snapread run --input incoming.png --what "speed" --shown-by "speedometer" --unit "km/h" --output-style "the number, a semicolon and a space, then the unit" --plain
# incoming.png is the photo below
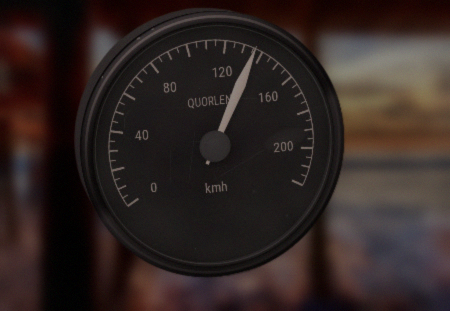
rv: 135; km/h
